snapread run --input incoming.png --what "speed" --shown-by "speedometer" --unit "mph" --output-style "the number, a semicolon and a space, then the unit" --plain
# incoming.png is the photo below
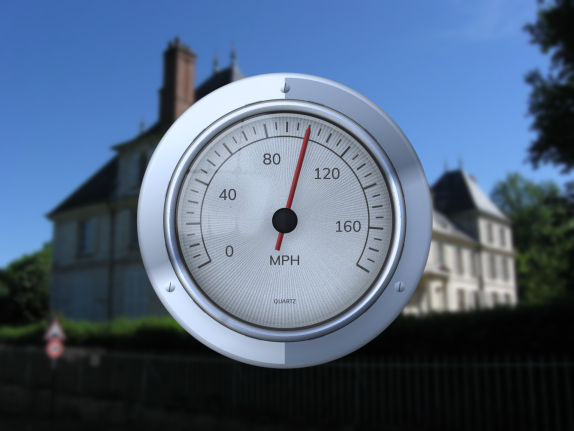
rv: 100; mph
